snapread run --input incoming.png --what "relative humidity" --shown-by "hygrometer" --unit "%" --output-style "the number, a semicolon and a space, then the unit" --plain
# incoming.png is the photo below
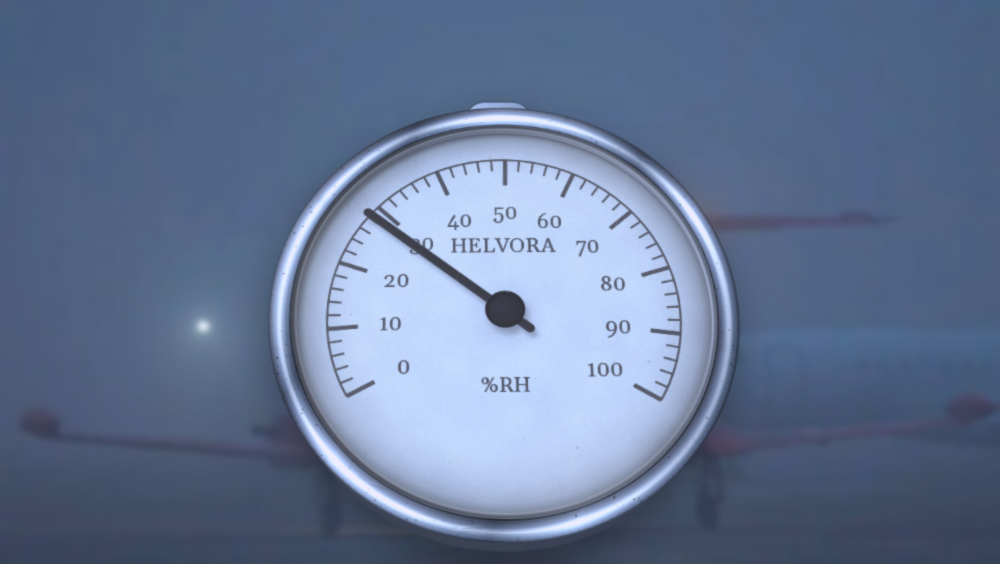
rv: 28; %
